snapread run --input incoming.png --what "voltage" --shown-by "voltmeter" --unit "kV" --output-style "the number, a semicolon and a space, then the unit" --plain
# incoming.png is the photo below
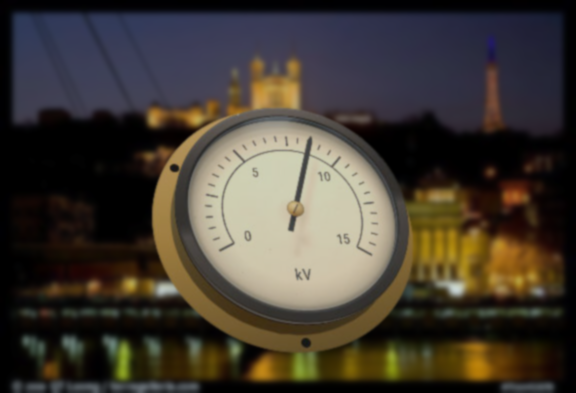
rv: 8.5; kV
